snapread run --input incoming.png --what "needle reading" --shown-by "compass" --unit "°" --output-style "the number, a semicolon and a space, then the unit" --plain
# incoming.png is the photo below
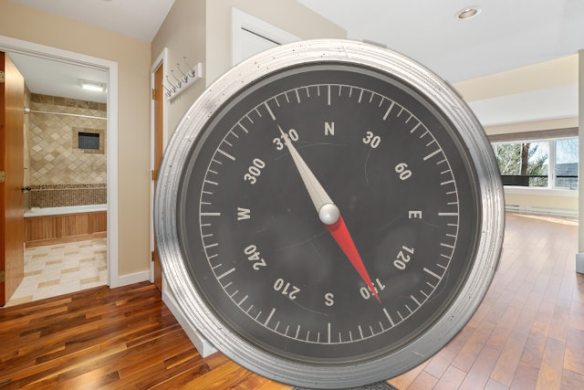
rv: 150; °
